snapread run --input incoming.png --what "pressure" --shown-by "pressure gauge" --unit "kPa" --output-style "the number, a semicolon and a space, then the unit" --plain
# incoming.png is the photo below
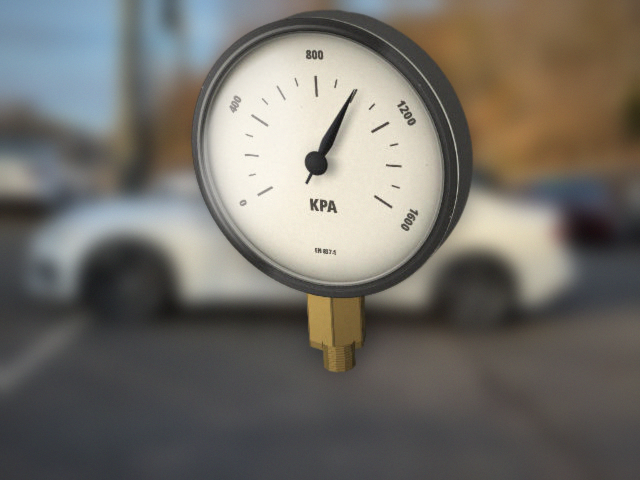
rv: 1000; kPa
